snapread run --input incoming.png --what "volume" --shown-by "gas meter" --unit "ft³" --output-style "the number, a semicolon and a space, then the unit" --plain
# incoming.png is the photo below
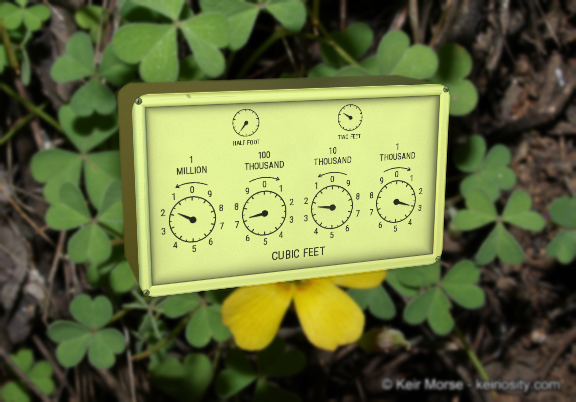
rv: 172300; ft³
